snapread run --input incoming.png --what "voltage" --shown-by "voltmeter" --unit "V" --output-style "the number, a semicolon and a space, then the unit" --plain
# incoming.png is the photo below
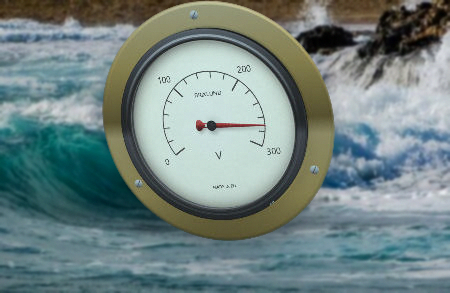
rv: 270; V
